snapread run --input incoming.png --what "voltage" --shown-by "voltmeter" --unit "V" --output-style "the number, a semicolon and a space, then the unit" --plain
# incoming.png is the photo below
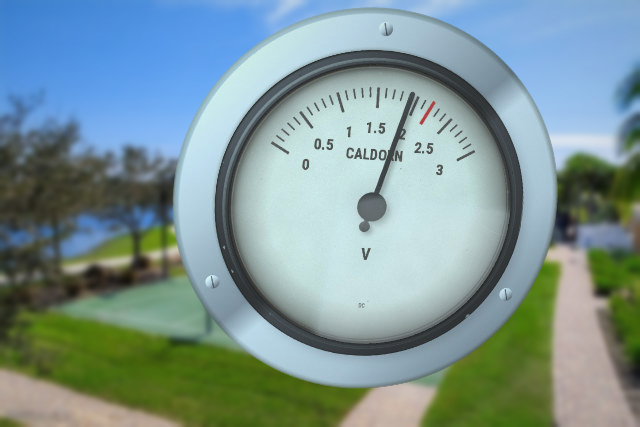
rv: 1.9; V
